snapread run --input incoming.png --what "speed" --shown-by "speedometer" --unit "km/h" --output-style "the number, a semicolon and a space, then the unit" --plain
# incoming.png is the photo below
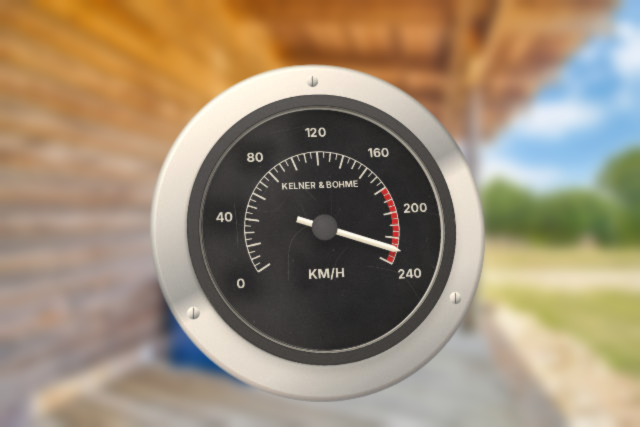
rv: 230; km/h
